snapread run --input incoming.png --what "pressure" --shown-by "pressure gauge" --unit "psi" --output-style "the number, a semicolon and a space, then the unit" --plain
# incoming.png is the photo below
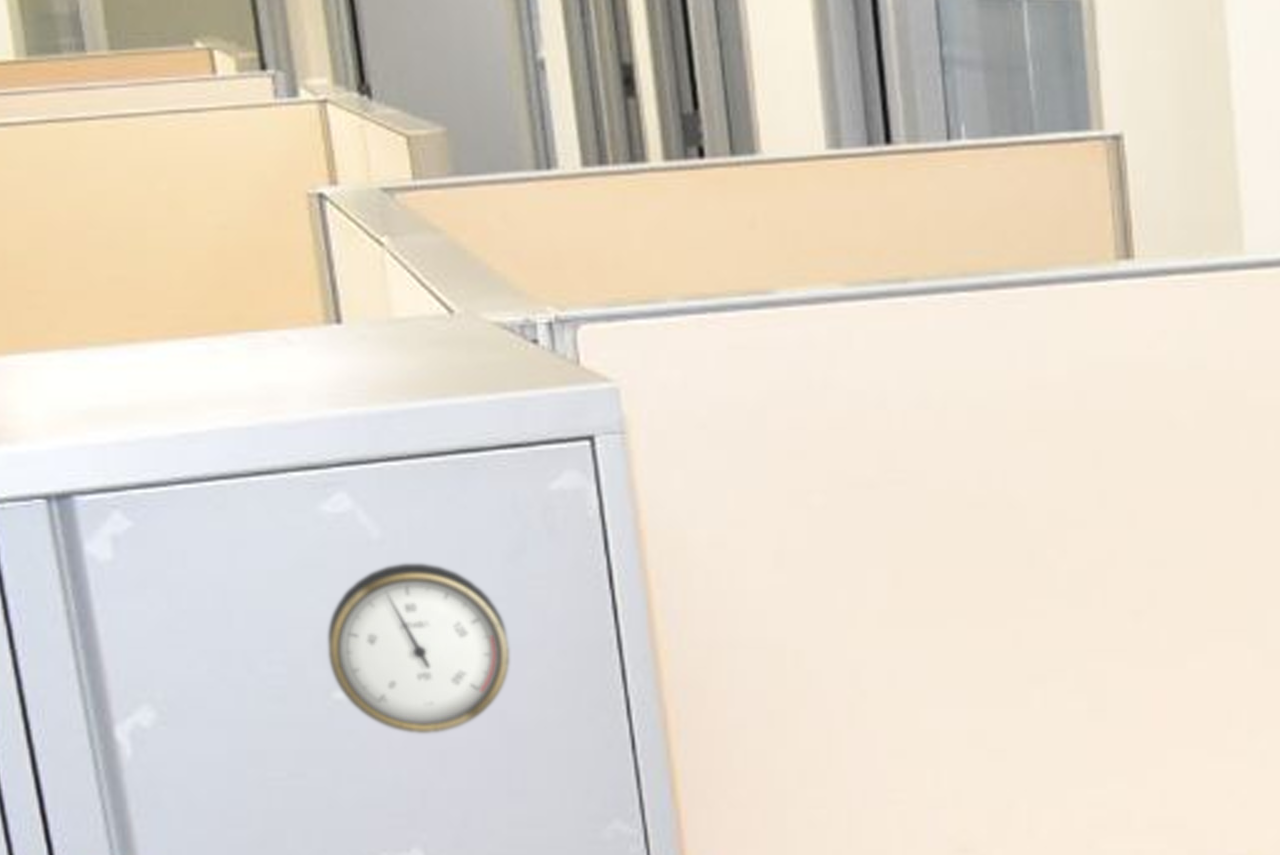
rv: 70; psi
